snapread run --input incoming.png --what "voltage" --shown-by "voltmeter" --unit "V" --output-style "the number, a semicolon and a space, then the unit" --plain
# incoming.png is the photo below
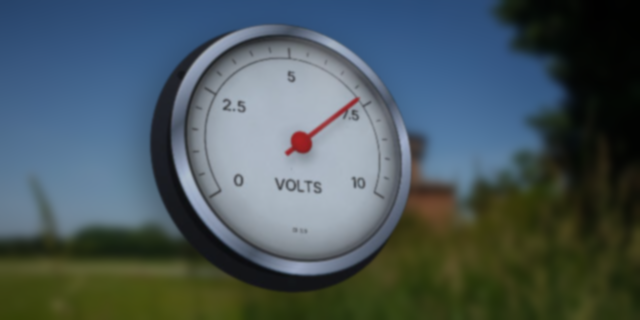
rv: 7.25; V
